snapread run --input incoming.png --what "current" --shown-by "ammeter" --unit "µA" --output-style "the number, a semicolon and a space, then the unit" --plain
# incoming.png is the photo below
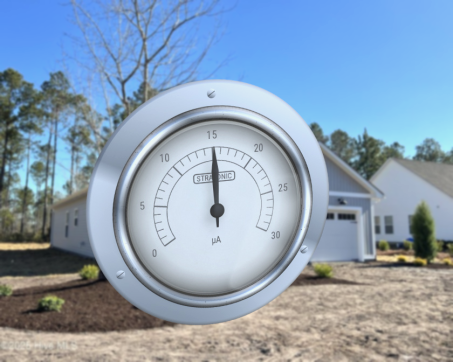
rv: 15; µA
